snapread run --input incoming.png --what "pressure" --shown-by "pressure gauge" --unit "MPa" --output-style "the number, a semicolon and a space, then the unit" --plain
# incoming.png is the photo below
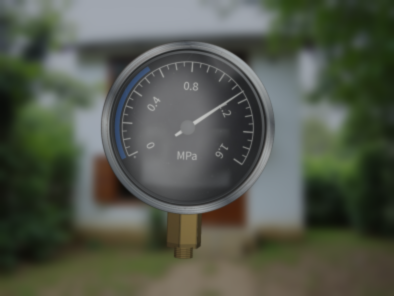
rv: 1.15; MPa
